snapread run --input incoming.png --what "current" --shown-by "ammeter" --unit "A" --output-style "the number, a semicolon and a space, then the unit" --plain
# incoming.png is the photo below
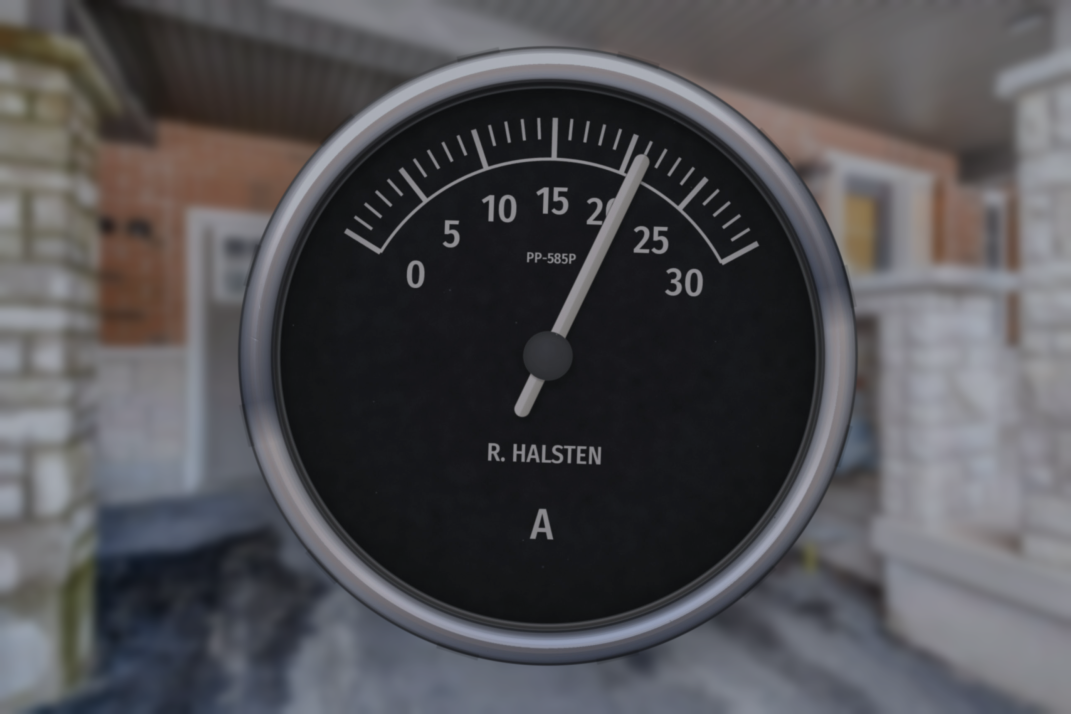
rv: 21; A
